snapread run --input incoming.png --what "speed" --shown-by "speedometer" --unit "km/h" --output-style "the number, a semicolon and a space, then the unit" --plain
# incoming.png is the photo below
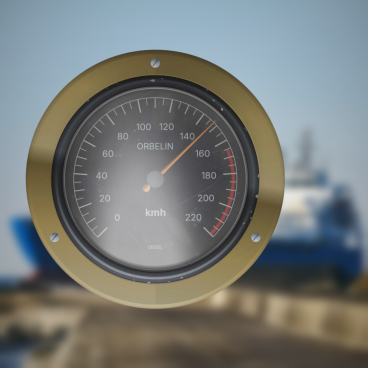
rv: 147.5; km/h
